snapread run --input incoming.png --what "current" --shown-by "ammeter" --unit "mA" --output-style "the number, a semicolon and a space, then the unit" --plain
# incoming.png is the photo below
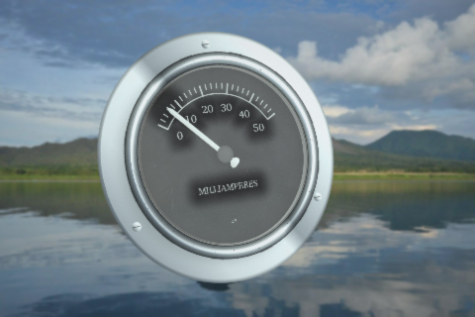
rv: 6; mA
